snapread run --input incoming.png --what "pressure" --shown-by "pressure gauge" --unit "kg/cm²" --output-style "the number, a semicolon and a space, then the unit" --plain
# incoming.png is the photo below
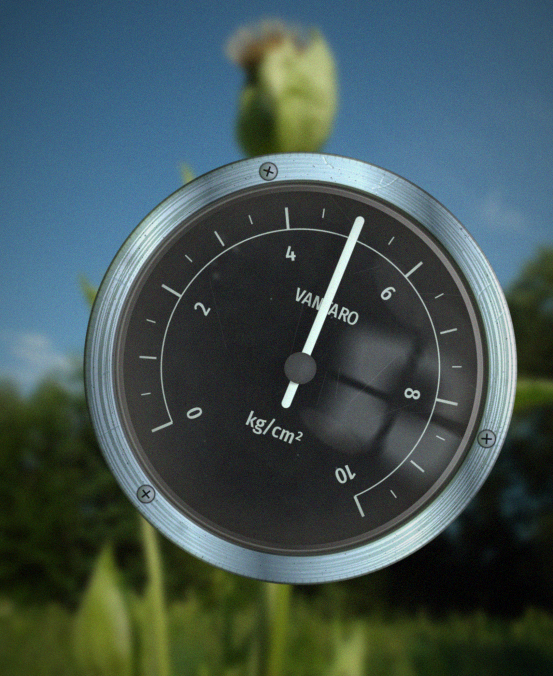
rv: 5; kg/cm²
